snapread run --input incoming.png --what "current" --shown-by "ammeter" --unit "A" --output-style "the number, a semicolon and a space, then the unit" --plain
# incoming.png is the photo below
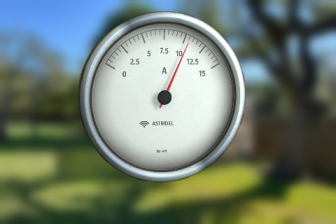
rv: 10.5; A
